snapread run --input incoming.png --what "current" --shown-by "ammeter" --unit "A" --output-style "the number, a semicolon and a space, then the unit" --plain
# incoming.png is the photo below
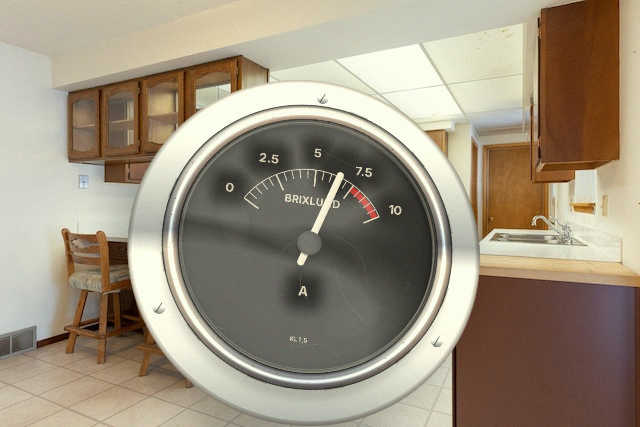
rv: 6.5; A
